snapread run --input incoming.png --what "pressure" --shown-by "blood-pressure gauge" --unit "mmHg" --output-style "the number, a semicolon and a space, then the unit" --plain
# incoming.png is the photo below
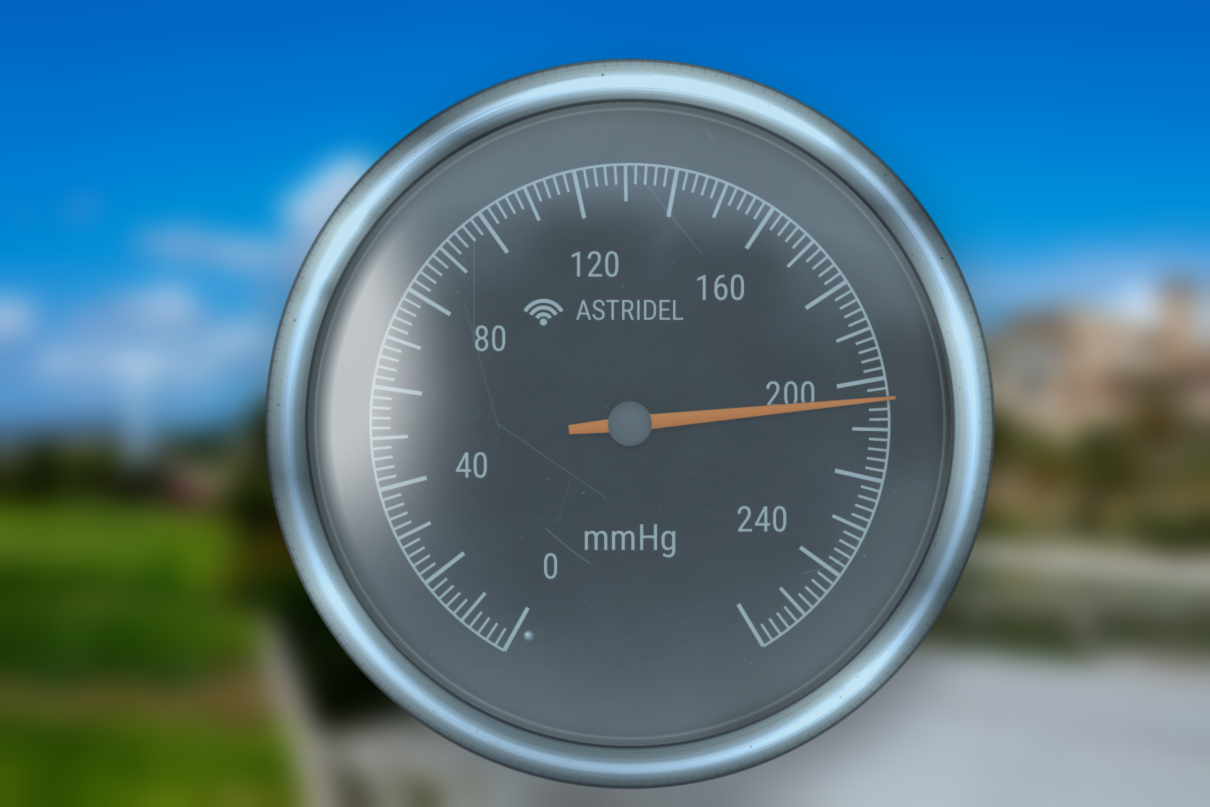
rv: 204; mmHg
